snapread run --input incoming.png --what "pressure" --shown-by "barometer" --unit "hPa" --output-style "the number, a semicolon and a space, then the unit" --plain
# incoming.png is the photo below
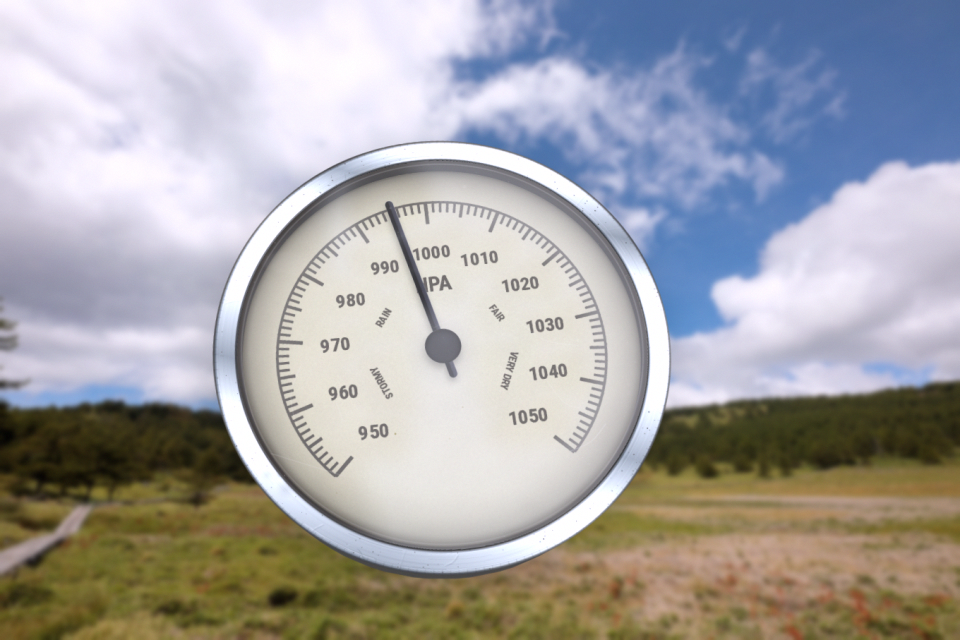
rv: 995; hPa
